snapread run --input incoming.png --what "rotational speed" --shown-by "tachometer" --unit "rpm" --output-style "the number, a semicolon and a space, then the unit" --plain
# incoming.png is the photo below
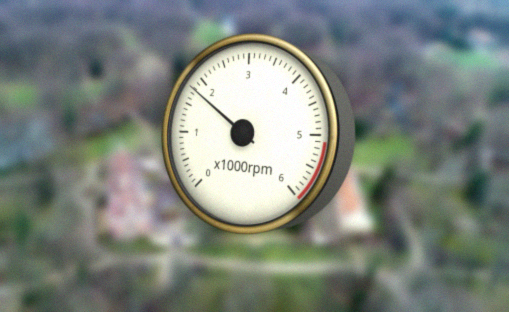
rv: 1800; rpm
